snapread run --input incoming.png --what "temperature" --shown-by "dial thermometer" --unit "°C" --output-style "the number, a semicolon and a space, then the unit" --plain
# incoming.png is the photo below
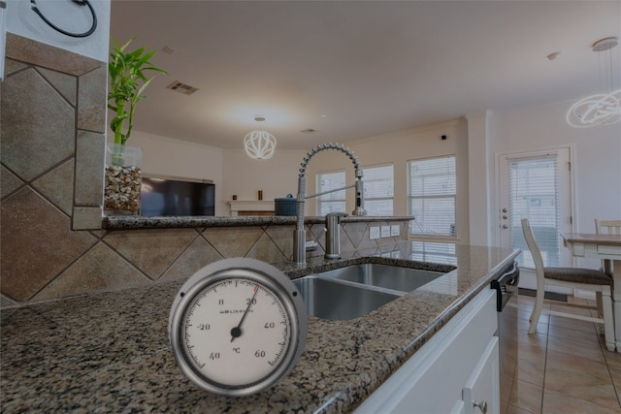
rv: 20; °C
